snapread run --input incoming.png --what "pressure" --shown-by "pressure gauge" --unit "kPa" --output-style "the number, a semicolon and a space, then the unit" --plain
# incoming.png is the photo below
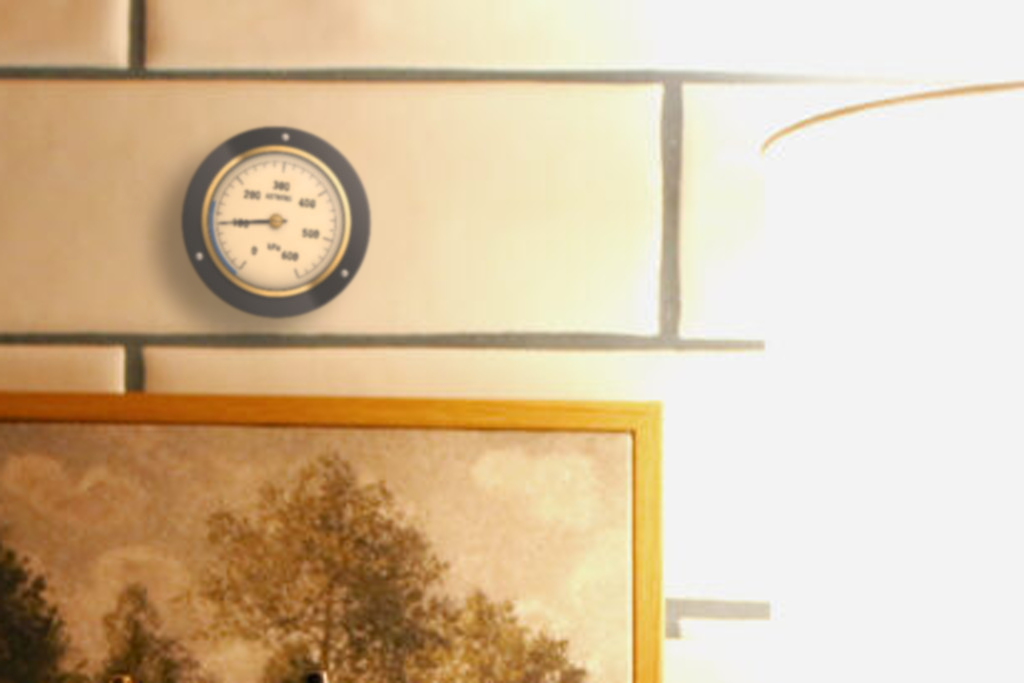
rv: 100; kPa
